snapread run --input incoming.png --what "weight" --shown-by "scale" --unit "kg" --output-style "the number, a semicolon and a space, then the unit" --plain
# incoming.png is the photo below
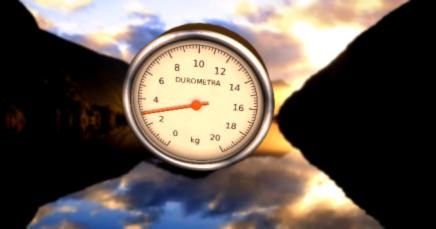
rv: 3; kg
